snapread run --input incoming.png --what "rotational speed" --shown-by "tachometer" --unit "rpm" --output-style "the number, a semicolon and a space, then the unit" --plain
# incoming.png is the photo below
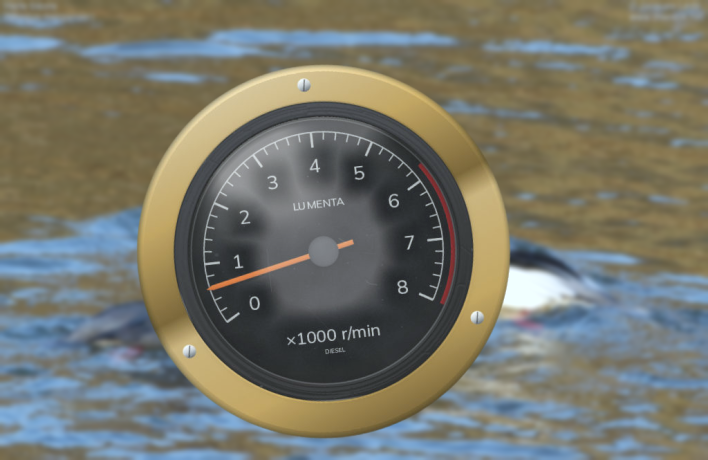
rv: 600; rpm
